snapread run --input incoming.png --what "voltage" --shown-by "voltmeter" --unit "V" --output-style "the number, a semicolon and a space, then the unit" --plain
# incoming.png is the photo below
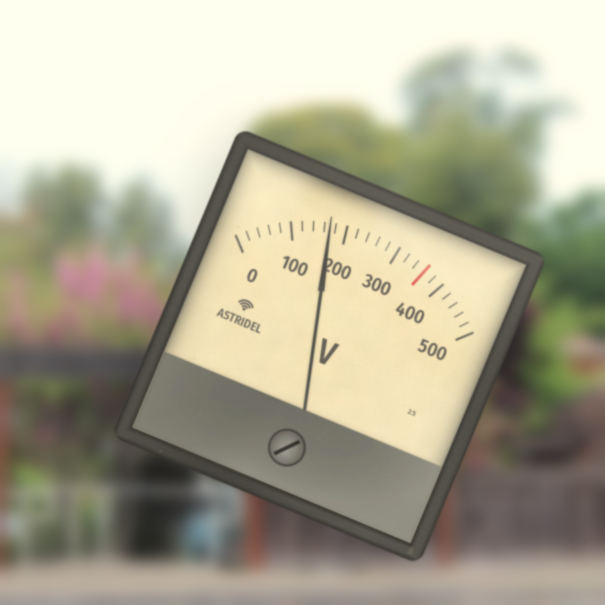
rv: 170; V
